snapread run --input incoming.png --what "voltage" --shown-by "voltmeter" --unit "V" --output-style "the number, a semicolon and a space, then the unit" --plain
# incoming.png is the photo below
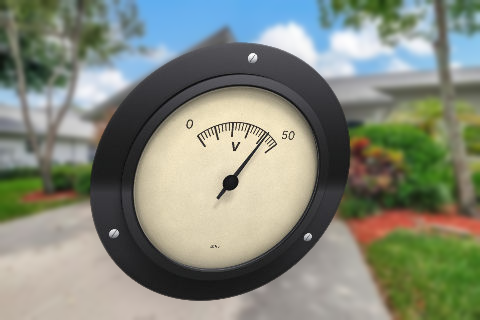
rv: 40; V
